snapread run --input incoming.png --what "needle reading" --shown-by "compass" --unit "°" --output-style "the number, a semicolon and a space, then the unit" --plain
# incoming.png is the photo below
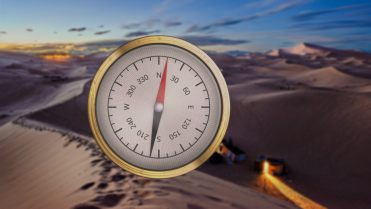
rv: 10; °
